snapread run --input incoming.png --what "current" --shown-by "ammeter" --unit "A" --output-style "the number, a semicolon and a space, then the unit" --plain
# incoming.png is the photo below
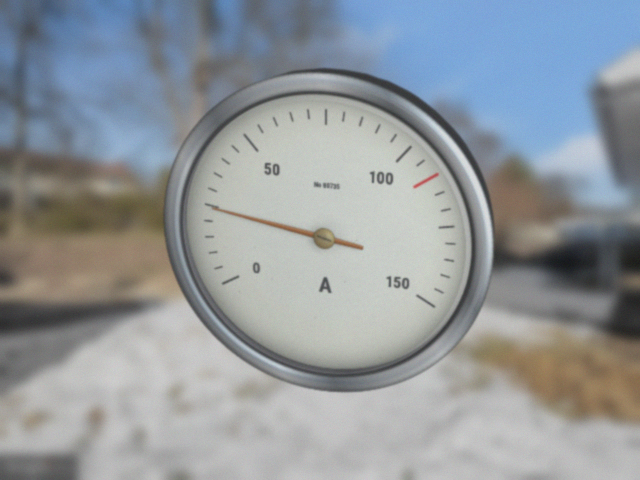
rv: 25; A
